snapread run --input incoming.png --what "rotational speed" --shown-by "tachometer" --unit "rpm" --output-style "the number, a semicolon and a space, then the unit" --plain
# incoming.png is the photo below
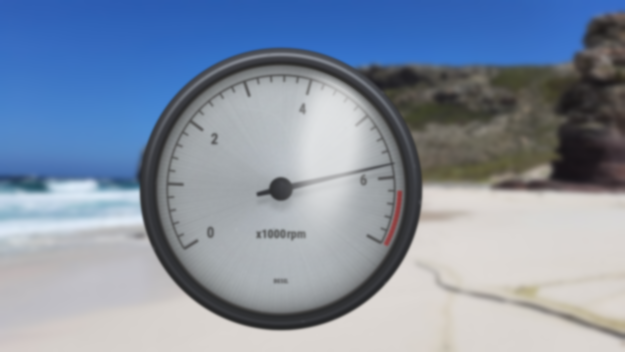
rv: 5800; rpm
